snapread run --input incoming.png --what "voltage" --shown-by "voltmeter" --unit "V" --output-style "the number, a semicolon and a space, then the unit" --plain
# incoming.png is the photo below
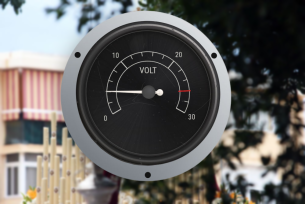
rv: 4; V
